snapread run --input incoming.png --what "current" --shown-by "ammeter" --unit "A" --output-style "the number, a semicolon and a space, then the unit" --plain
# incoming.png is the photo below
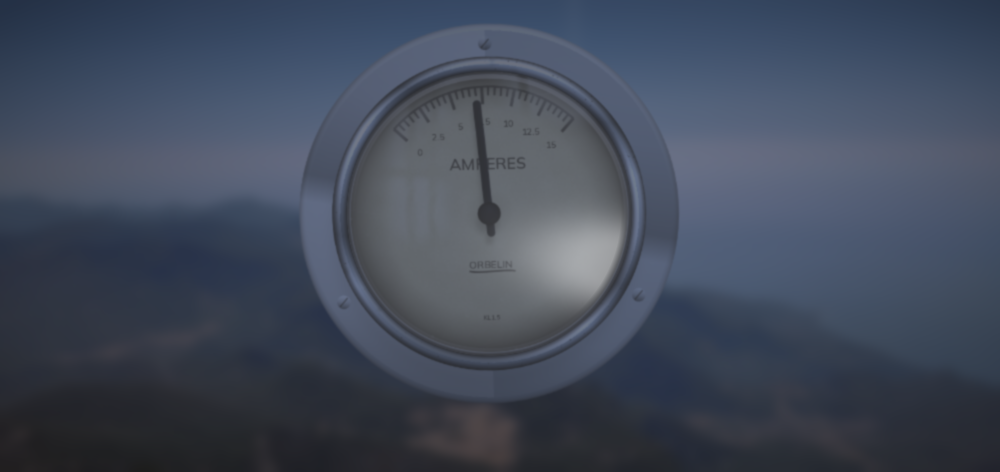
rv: 7; A
